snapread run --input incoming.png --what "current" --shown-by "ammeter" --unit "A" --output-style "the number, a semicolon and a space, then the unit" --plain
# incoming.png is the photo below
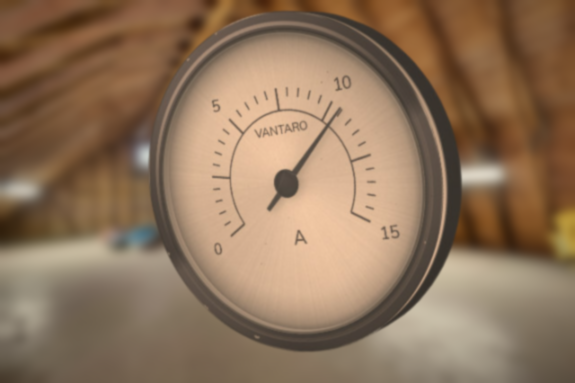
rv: 10.5; A
